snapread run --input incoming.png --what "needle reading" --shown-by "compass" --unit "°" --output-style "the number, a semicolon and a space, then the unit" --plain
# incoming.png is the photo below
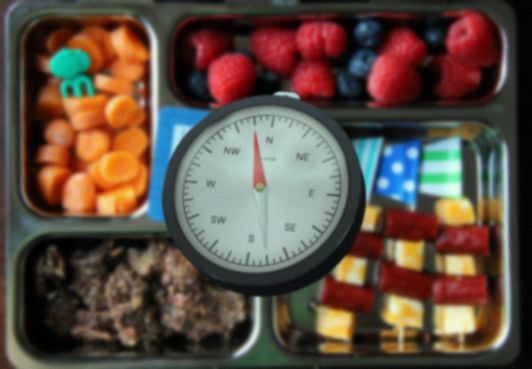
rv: 345; °
